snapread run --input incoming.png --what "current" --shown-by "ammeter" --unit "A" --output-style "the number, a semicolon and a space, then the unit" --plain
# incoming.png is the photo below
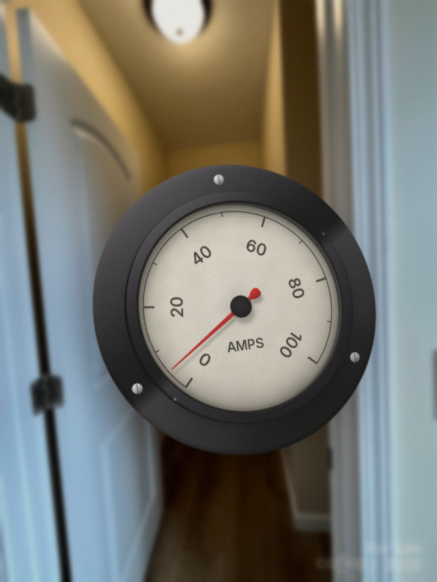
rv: 5; A
